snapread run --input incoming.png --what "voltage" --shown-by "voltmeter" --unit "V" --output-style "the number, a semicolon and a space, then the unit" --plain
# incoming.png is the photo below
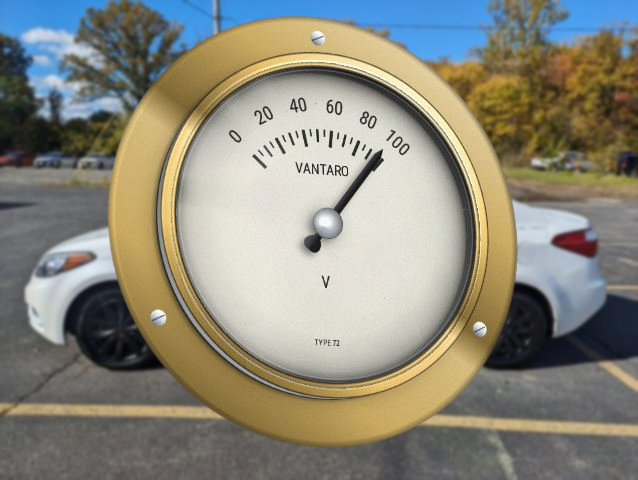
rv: 95; V
